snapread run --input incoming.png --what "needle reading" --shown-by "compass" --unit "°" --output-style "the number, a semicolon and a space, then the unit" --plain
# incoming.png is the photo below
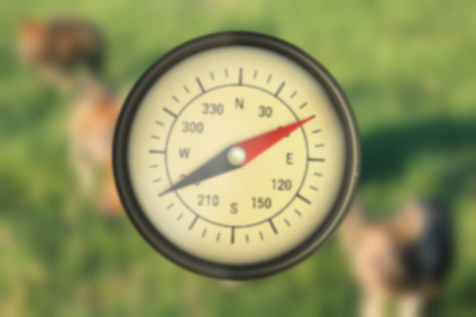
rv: 60; °
